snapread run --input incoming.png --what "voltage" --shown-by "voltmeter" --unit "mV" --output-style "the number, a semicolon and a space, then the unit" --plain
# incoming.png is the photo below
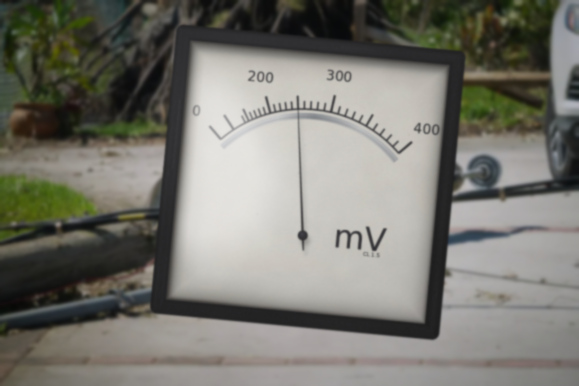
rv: 250; mV
